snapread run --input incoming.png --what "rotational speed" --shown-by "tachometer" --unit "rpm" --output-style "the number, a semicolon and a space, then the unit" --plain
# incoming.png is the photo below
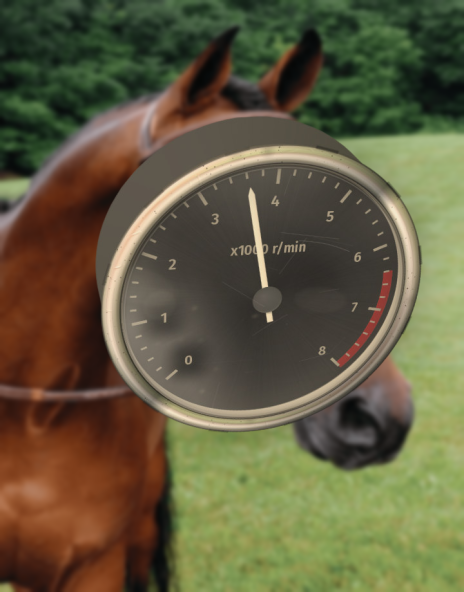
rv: 3600; rpm
